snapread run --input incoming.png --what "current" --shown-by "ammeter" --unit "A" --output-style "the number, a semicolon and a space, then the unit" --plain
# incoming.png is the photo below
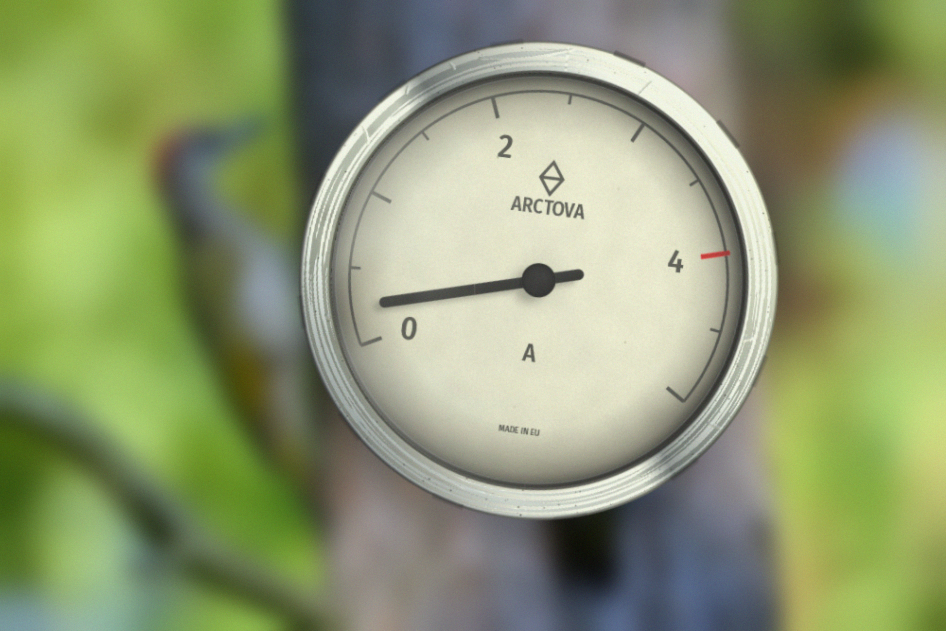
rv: 0.25; A
